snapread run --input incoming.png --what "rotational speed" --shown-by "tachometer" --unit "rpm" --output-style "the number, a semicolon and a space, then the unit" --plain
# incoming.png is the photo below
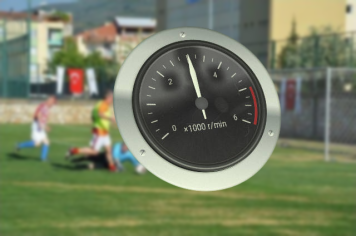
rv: 3000; rpm
